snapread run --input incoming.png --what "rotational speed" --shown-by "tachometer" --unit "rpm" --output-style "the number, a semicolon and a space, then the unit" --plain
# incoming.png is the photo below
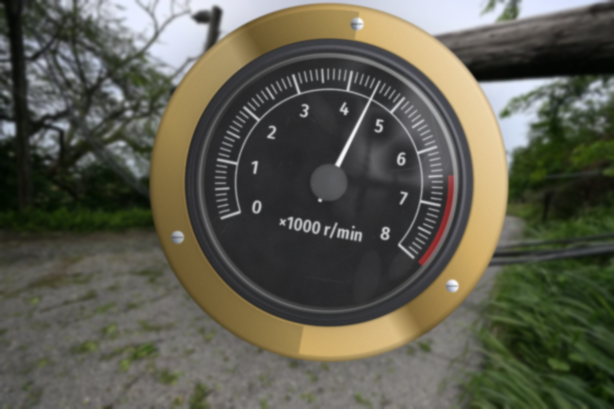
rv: 4500; rpm
